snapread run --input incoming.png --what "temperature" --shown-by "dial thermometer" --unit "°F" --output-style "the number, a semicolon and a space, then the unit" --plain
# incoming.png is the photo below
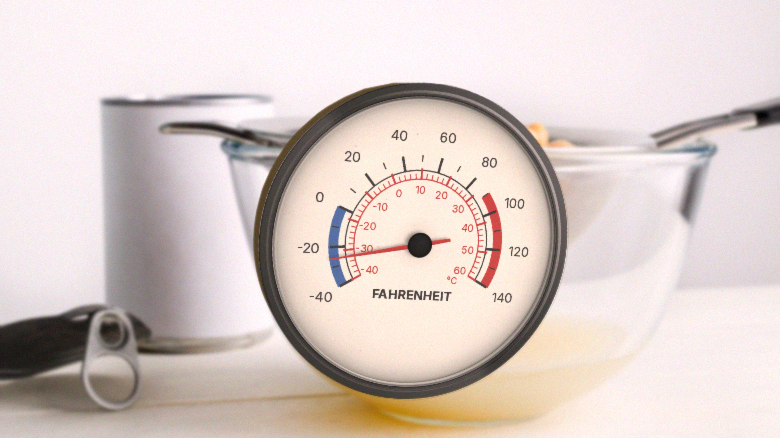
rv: -25; °F
